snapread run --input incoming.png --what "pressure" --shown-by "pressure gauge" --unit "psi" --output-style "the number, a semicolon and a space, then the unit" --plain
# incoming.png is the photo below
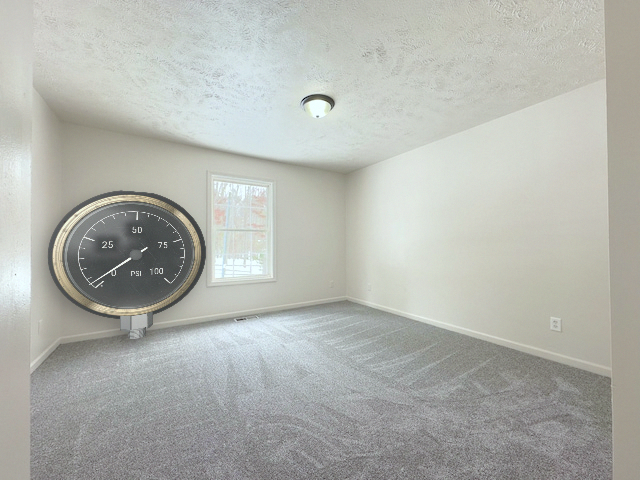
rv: 2.5; psi
